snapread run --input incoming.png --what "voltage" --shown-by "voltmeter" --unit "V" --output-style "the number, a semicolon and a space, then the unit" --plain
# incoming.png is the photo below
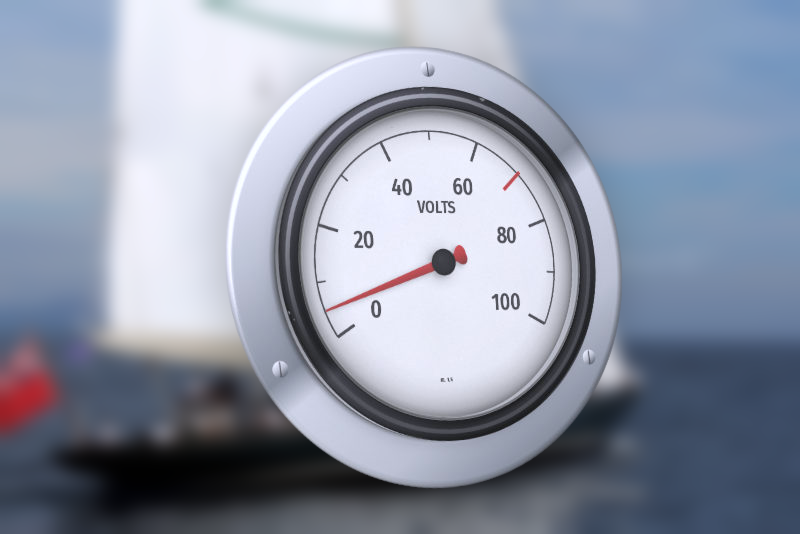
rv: 5; V
